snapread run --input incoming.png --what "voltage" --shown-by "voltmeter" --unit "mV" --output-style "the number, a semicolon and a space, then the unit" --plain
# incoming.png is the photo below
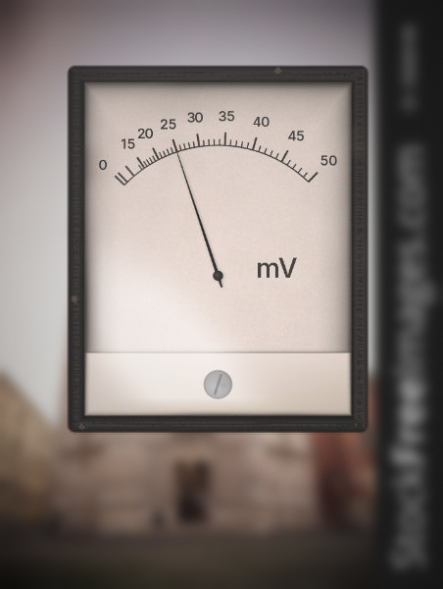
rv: 25; mV
